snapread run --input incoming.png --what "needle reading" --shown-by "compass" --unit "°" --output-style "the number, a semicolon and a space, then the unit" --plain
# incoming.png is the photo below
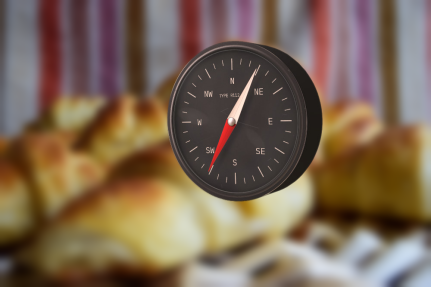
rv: 210; °
